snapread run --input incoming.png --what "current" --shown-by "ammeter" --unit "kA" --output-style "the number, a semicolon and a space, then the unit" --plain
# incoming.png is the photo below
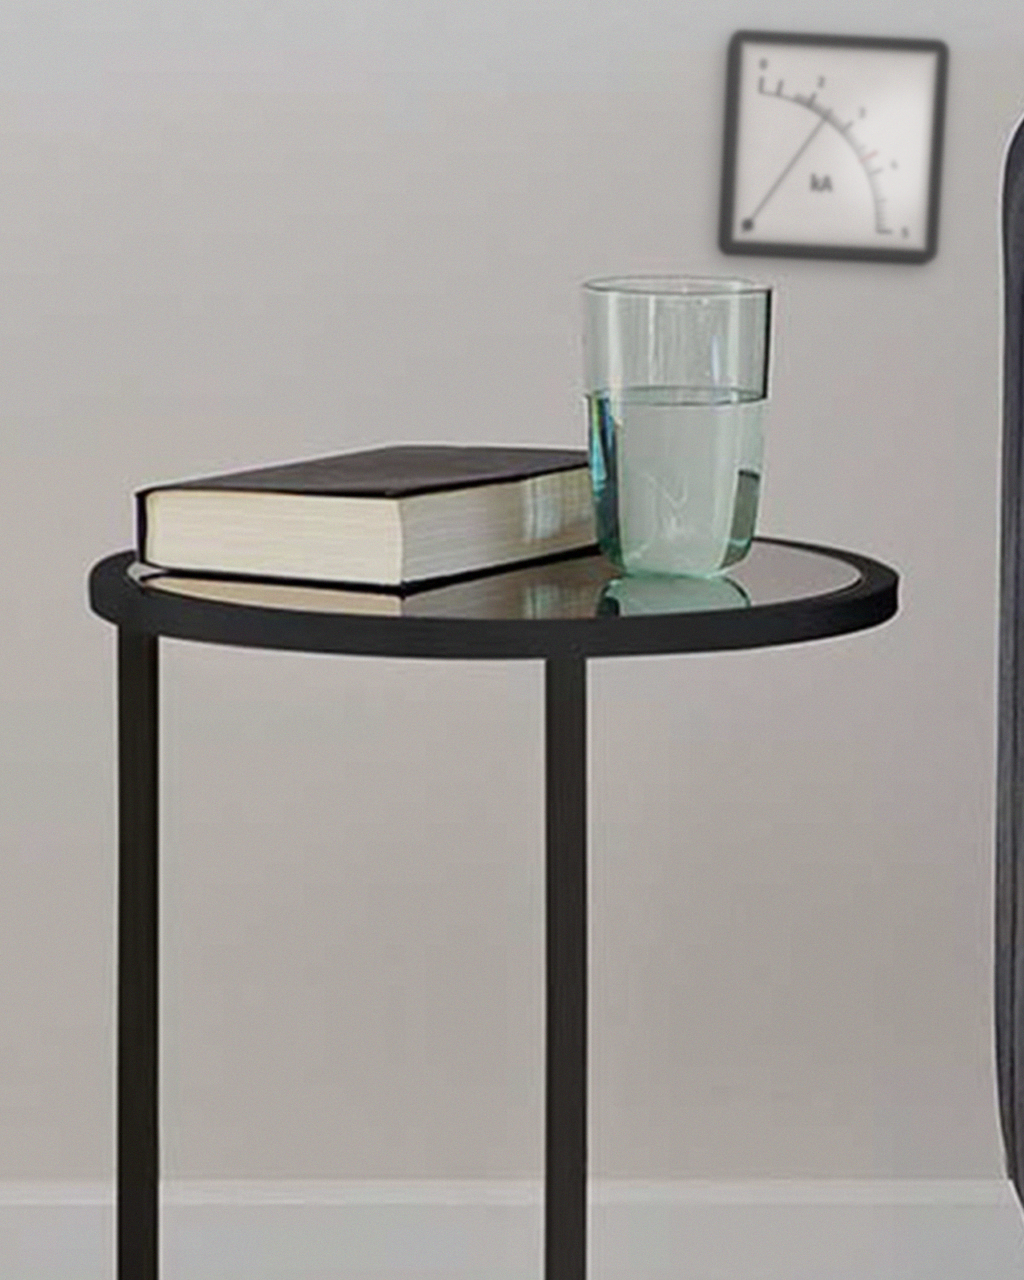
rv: 2.5; kA
